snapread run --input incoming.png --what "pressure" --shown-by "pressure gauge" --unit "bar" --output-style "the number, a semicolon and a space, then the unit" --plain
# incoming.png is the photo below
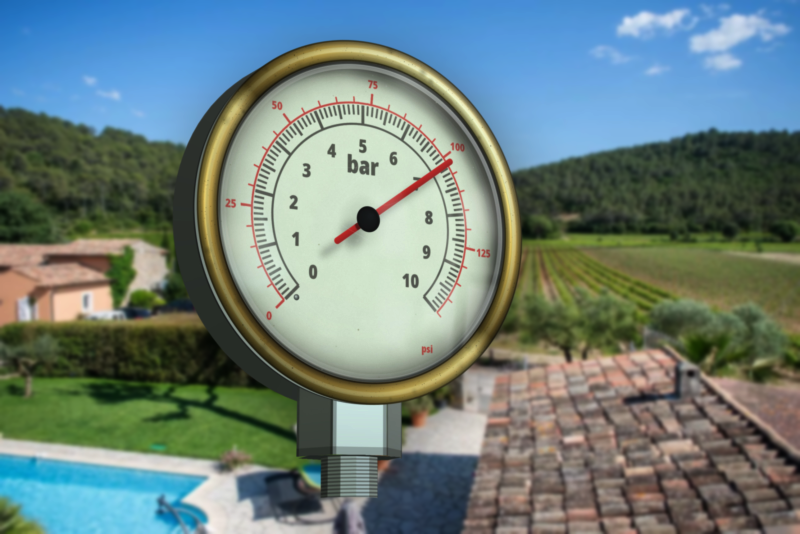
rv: 7; bar
